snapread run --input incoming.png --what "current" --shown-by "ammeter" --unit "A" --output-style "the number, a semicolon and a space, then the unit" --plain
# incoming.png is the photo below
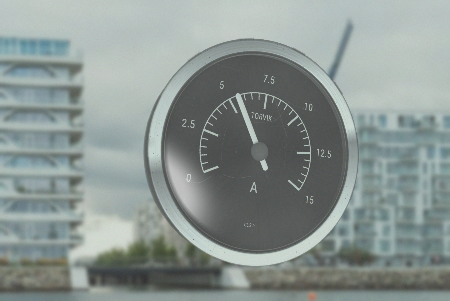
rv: 5.5; A
